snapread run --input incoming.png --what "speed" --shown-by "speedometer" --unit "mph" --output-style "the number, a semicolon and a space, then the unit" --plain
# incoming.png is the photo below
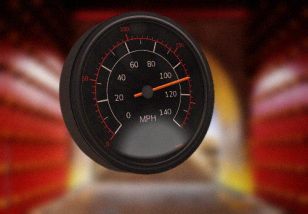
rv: 110; mph
